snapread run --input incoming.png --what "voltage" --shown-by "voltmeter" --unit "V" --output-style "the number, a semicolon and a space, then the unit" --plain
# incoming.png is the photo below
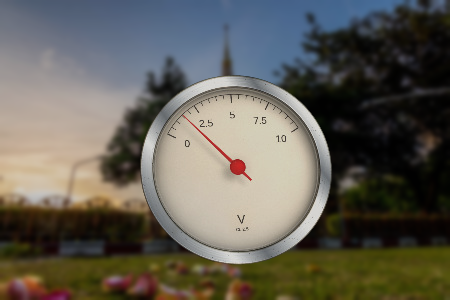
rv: 1.5; V
